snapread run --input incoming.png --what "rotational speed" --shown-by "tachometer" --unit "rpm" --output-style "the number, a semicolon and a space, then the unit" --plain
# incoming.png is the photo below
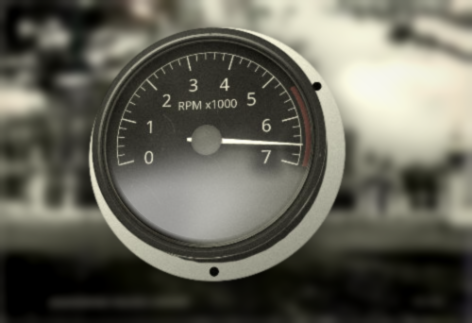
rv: 6600; rpm
